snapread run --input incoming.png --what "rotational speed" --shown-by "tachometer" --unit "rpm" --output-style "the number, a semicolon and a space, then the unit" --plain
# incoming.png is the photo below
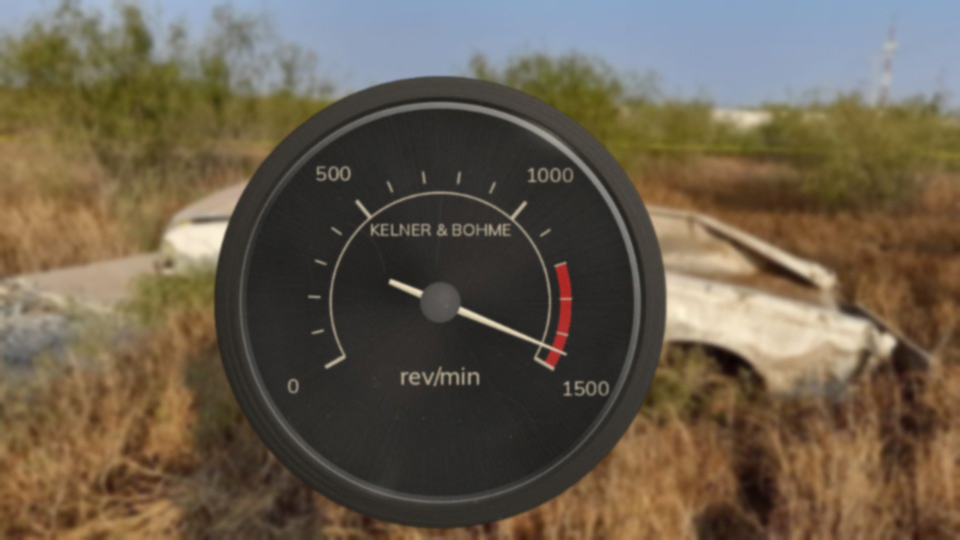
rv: 1450; rpm
